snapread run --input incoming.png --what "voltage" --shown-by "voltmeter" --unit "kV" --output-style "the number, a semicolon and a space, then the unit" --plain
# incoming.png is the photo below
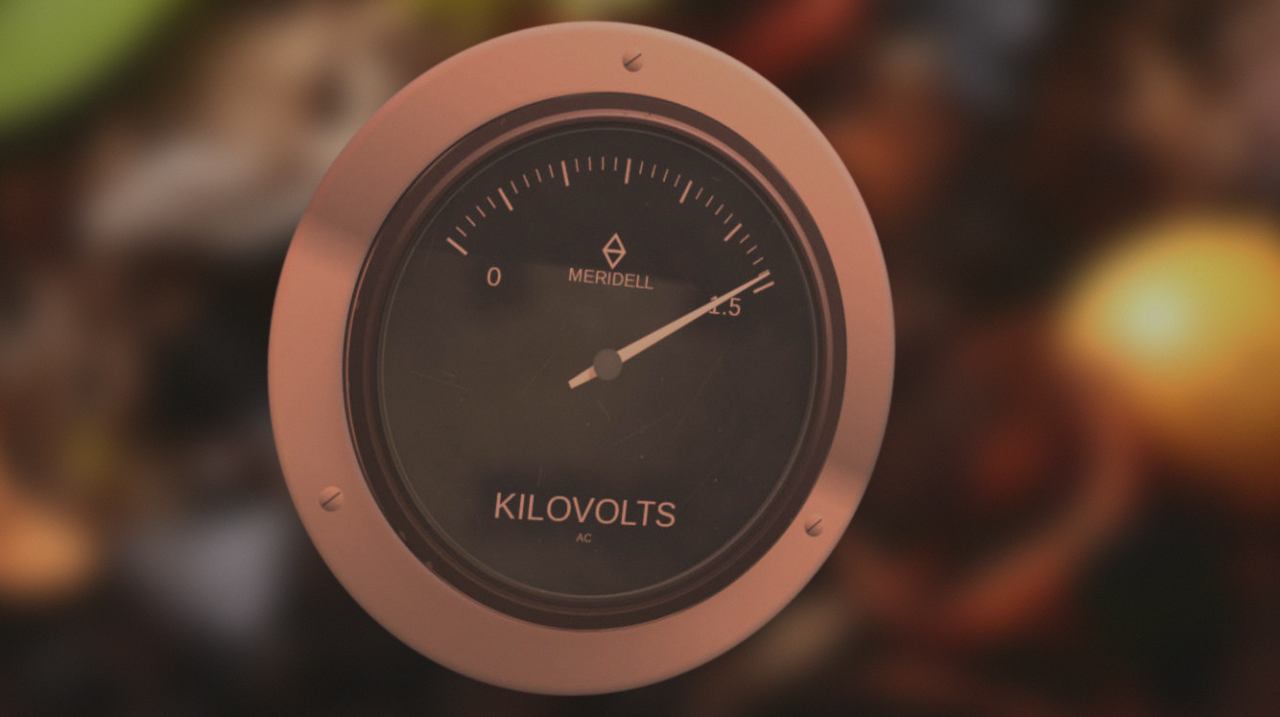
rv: 1.45; kV
